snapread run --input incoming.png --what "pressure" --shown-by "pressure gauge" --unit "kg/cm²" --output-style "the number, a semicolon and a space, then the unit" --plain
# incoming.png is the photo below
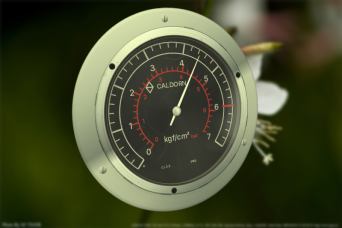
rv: 4.4; kg/cm²
